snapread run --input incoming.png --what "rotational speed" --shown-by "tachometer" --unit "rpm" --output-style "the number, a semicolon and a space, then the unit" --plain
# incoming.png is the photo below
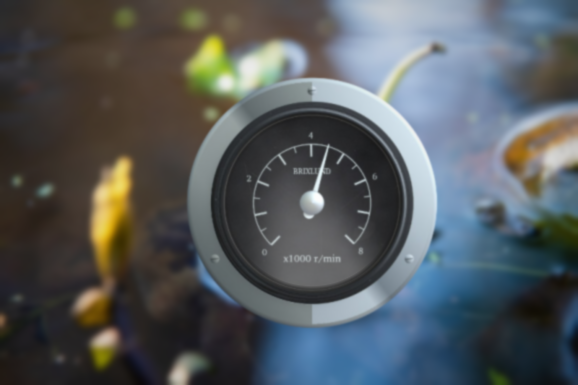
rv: 4500; rpm
